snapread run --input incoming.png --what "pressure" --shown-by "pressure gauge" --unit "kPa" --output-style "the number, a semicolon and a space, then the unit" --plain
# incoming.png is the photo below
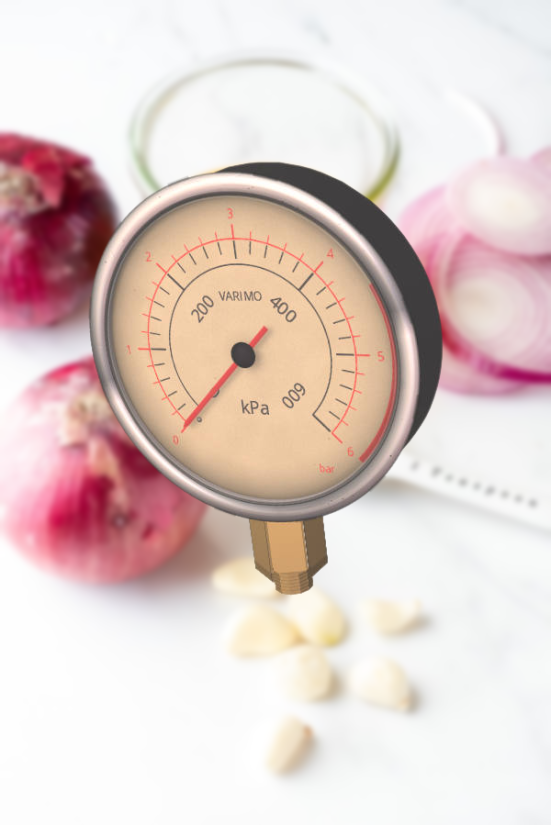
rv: 0; kPa
